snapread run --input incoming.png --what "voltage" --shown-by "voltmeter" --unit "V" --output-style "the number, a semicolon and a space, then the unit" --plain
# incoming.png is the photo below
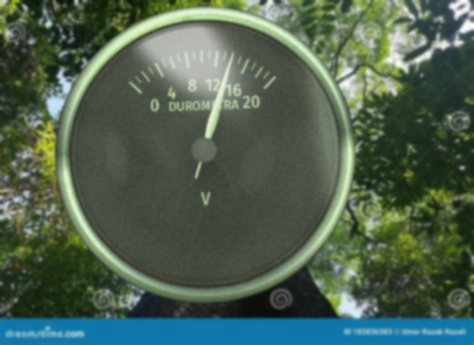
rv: 14; V
